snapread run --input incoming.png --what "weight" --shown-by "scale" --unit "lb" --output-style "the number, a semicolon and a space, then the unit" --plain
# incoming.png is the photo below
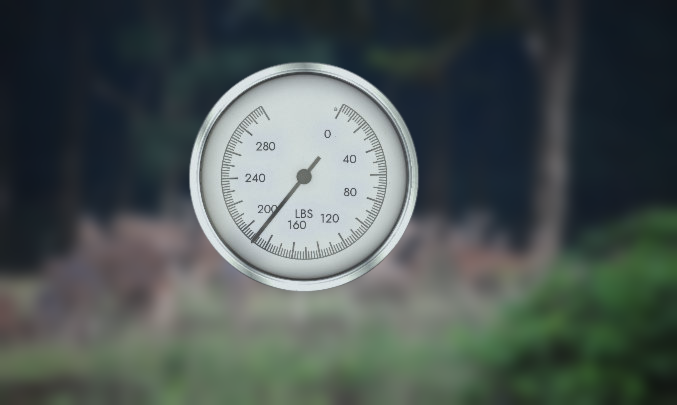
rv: 190; lb
